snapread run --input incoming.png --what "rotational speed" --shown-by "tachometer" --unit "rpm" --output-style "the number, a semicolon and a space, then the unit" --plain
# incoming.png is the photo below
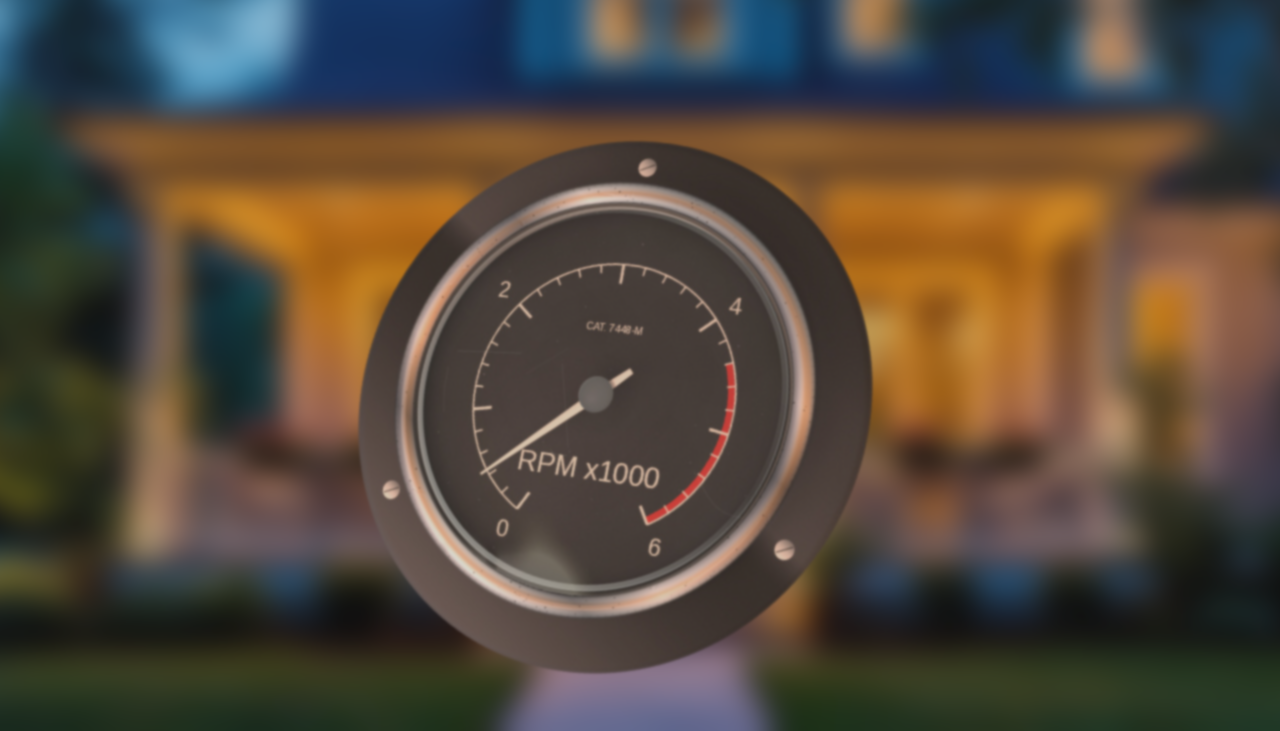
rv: 400; rpm
